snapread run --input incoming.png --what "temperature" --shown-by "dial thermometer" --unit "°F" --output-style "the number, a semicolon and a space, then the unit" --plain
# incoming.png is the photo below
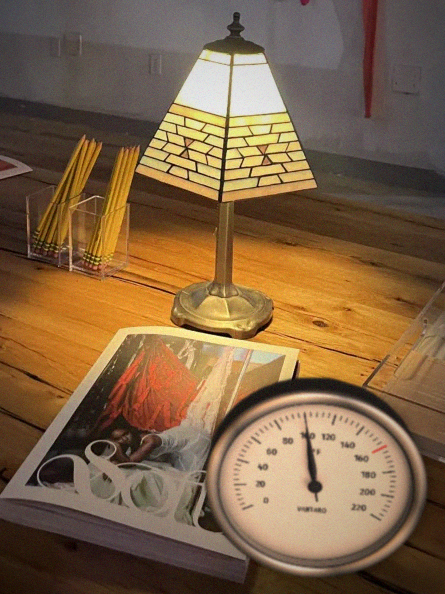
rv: 100; °F
